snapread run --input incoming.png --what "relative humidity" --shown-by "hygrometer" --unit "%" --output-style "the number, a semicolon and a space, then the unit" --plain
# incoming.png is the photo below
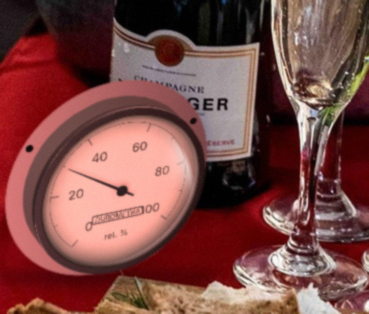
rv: 30; %
